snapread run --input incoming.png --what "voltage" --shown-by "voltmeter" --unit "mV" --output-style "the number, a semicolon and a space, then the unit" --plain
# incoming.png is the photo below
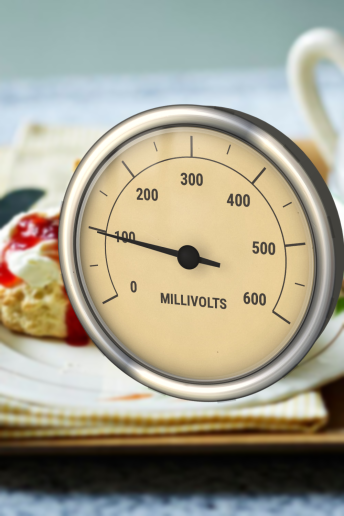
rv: 100; mV
